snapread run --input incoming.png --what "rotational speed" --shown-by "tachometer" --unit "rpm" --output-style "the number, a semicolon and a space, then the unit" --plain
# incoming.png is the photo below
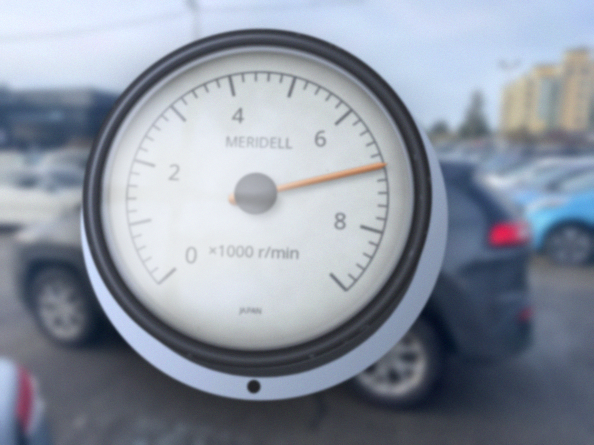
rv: 7000; rpm
